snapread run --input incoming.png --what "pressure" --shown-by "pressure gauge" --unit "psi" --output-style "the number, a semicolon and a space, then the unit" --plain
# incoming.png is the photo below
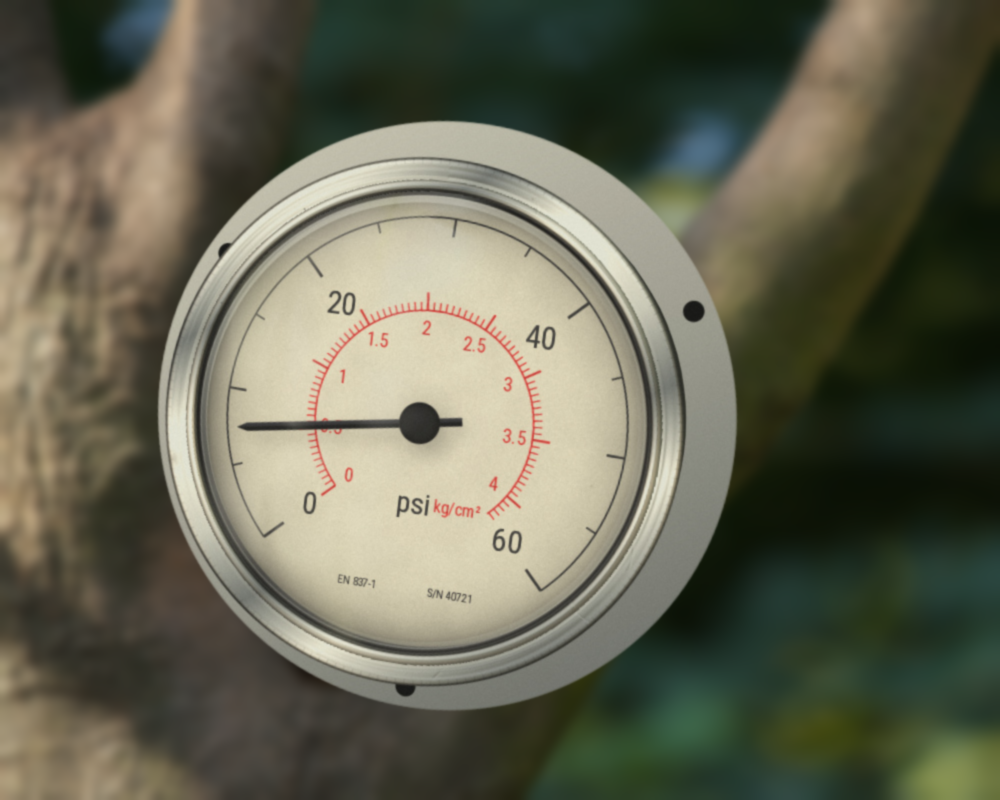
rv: 7.5; psi
